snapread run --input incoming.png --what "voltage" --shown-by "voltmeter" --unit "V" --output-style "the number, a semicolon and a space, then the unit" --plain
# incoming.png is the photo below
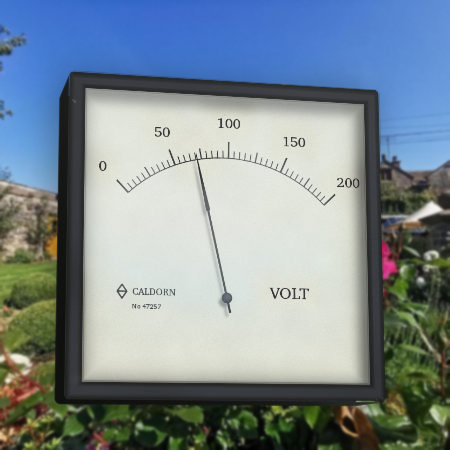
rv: 70; V
